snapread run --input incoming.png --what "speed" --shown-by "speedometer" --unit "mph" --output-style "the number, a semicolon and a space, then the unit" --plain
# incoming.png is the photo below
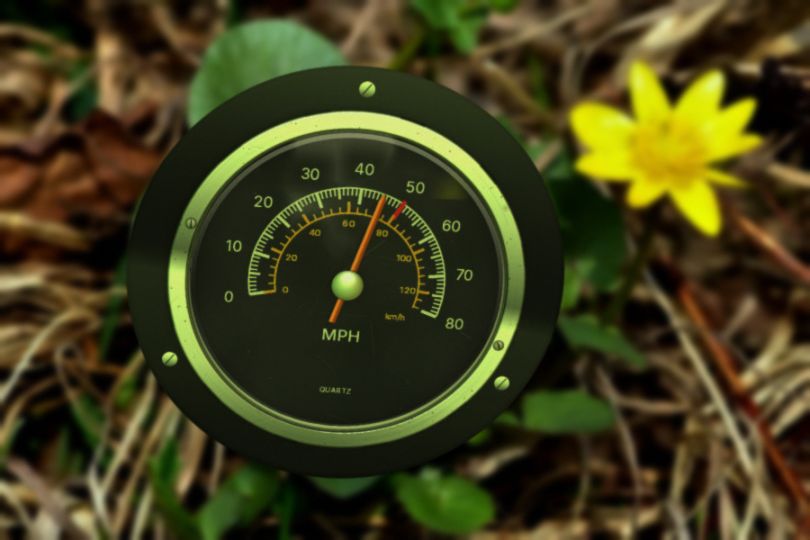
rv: 45; mph
